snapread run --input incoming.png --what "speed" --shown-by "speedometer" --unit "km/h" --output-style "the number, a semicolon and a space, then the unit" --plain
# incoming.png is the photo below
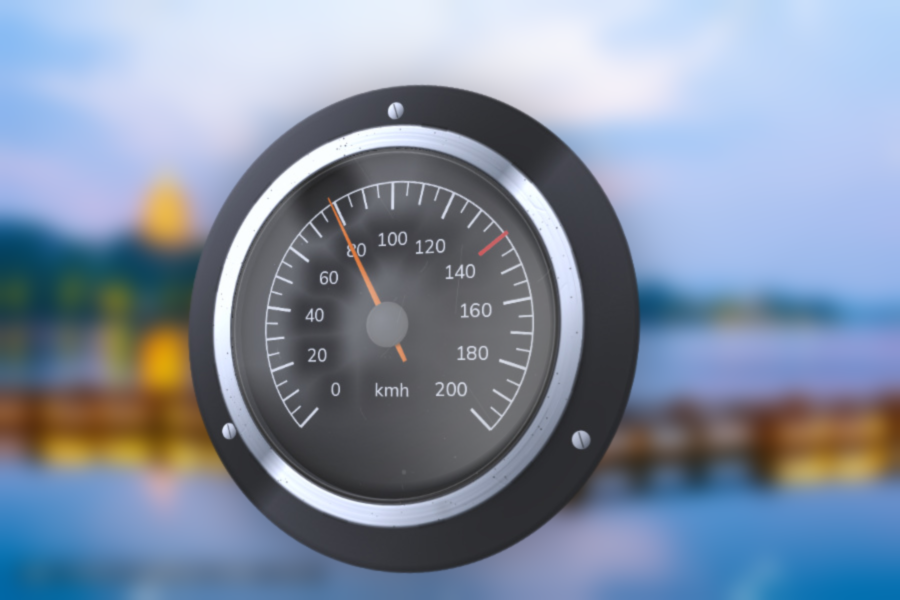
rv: 80; km/h
